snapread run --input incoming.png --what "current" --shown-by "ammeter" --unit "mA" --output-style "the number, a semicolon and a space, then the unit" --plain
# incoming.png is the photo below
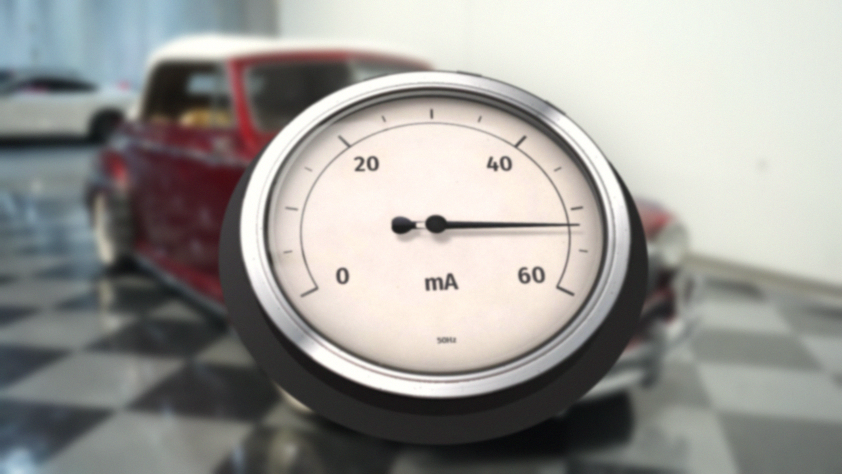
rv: 52.5; mA
